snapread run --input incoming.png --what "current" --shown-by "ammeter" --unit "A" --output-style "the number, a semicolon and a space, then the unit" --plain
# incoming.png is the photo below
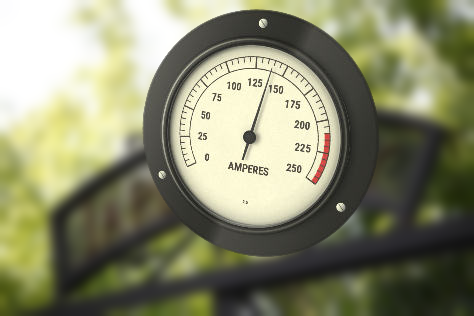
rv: 140; A
